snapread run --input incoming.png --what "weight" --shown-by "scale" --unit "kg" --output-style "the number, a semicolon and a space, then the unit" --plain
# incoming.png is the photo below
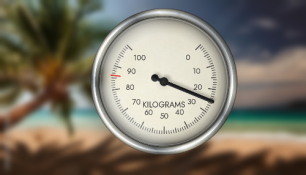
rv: 25; kg
